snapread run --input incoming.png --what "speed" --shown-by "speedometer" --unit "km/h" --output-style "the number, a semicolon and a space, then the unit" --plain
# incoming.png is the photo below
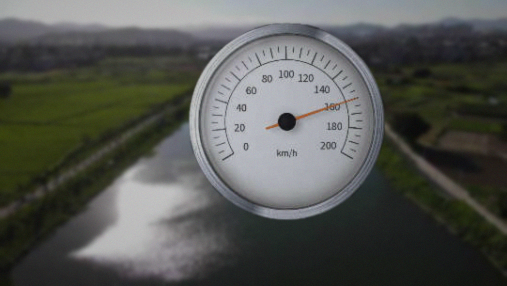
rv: 160; km/h
